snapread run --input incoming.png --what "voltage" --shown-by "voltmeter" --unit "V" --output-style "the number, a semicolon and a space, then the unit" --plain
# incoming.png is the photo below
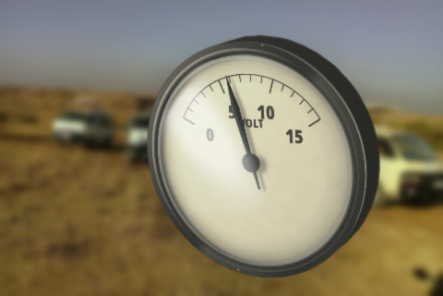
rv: 6; V
